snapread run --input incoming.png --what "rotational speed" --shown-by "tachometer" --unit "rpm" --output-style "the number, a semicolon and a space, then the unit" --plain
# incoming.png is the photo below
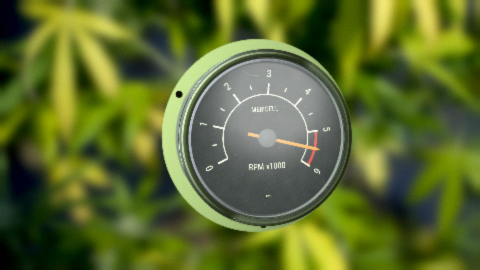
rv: 5500; rpm
